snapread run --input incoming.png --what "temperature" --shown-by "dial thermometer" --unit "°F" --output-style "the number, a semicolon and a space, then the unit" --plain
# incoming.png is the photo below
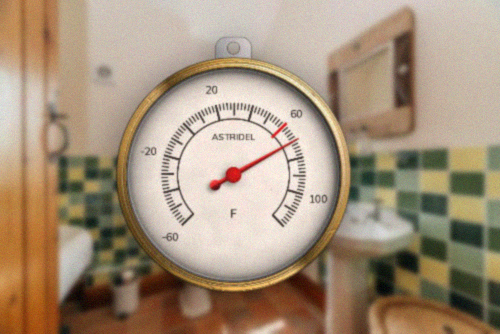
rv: 70; °F
